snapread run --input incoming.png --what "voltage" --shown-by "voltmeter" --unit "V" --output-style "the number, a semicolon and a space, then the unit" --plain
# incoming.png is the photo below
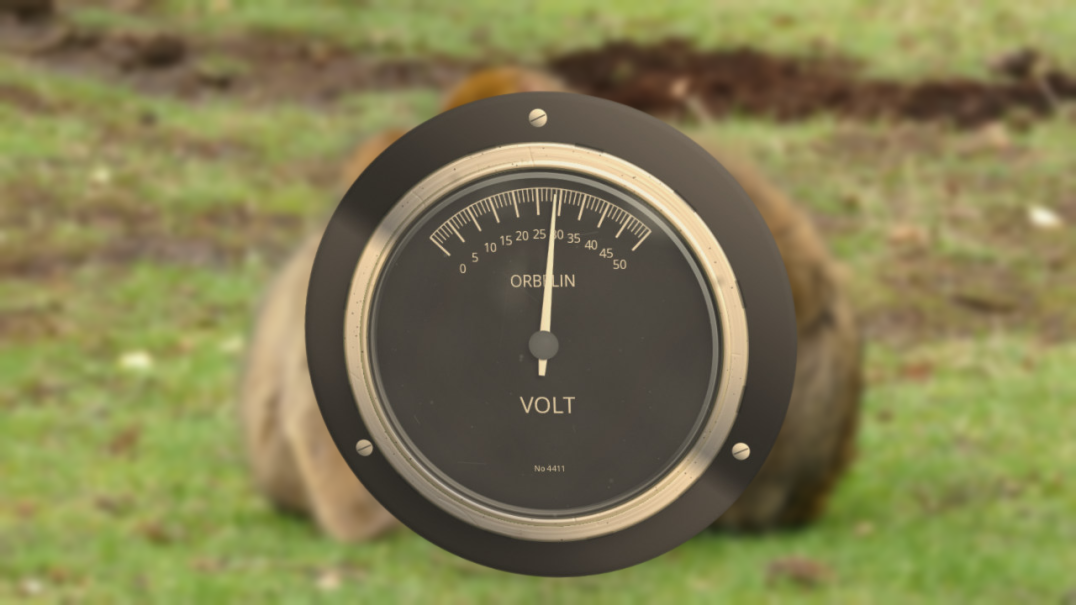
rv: 29; V
